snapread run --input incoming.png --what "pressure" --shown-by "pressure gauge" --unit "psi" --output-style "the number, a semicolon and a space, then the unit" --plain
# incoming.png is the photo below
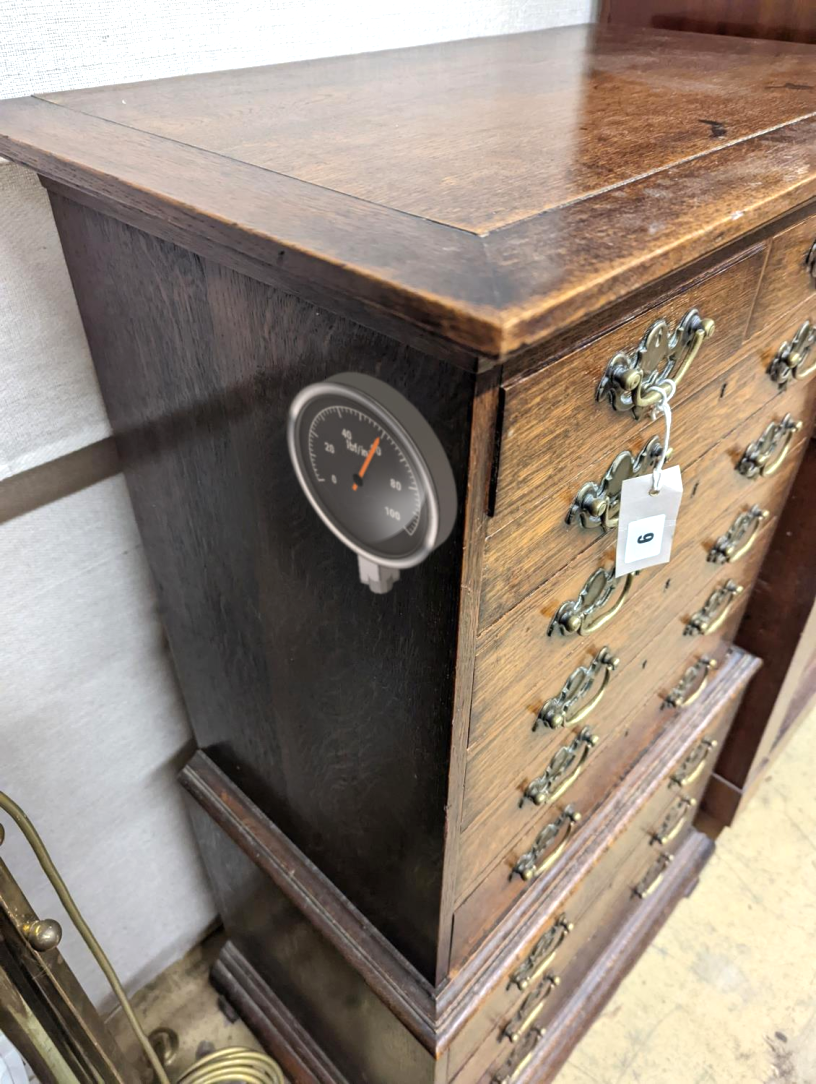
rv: 60; psi
